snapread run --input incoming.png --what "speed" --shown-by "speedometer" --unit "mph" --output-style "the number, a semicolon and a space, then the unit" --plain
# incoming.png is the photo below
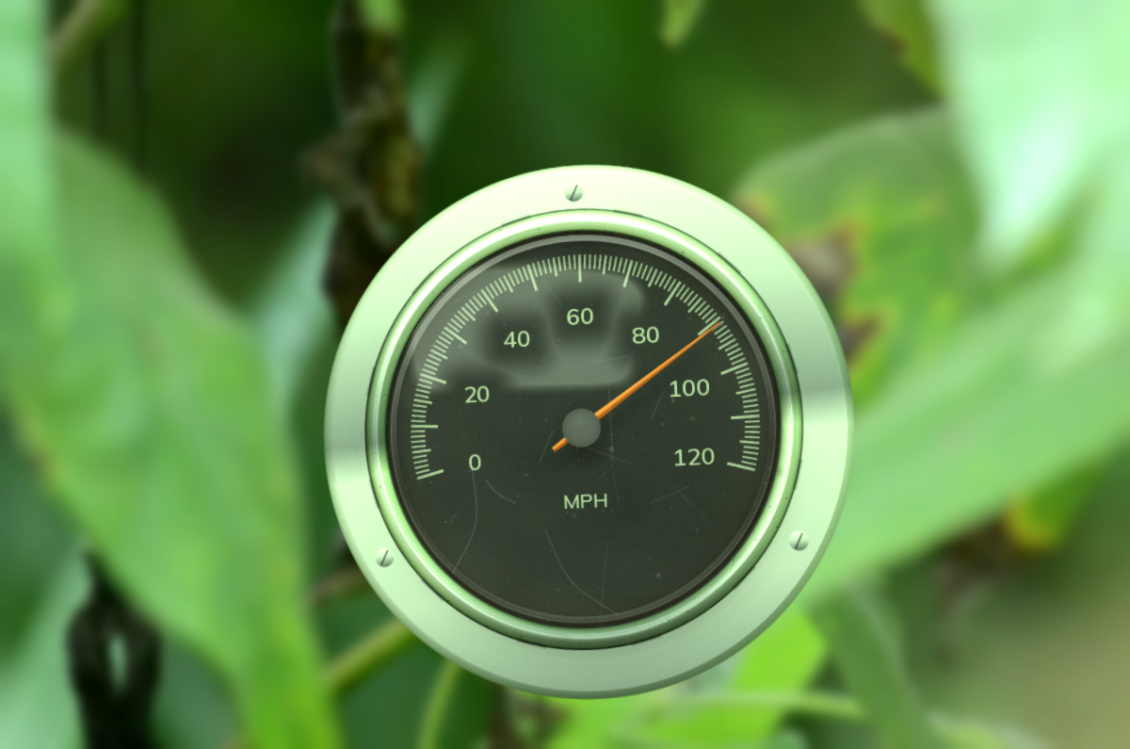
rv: 91; mph
